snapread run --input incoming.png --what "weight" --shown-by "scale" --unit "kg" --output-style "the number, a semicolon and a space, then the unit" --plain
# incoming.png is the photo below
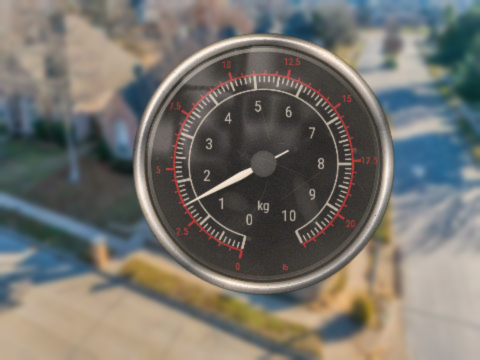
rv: 1.5; kg
